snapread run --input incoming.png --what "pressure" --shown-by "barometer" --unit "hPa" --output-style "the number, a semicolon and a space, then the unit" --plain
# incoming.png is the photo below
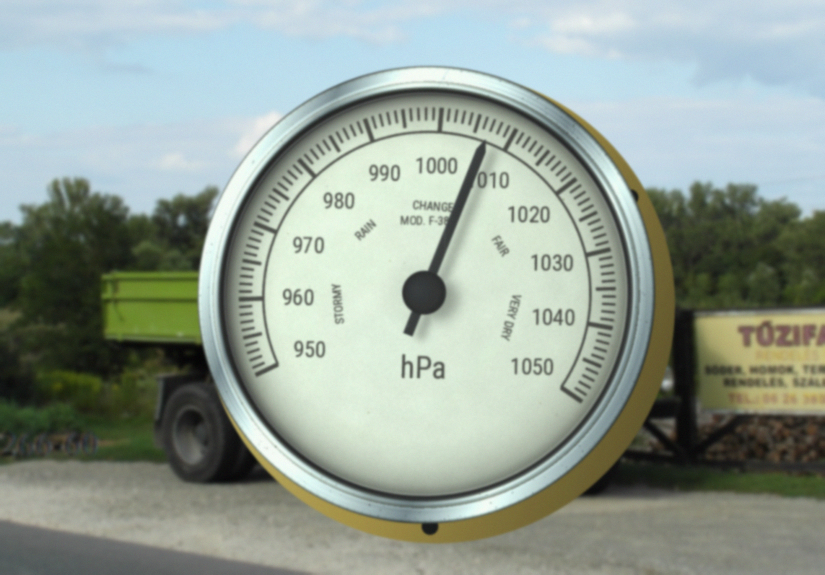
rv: 1007; hPa
